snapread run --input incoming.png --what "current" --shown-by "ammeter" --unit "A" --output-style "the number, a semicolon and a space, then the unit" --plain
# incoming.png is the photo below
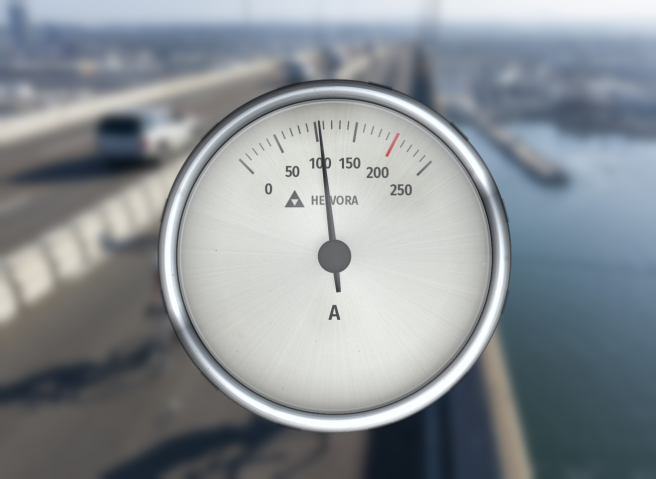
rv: 105; A
